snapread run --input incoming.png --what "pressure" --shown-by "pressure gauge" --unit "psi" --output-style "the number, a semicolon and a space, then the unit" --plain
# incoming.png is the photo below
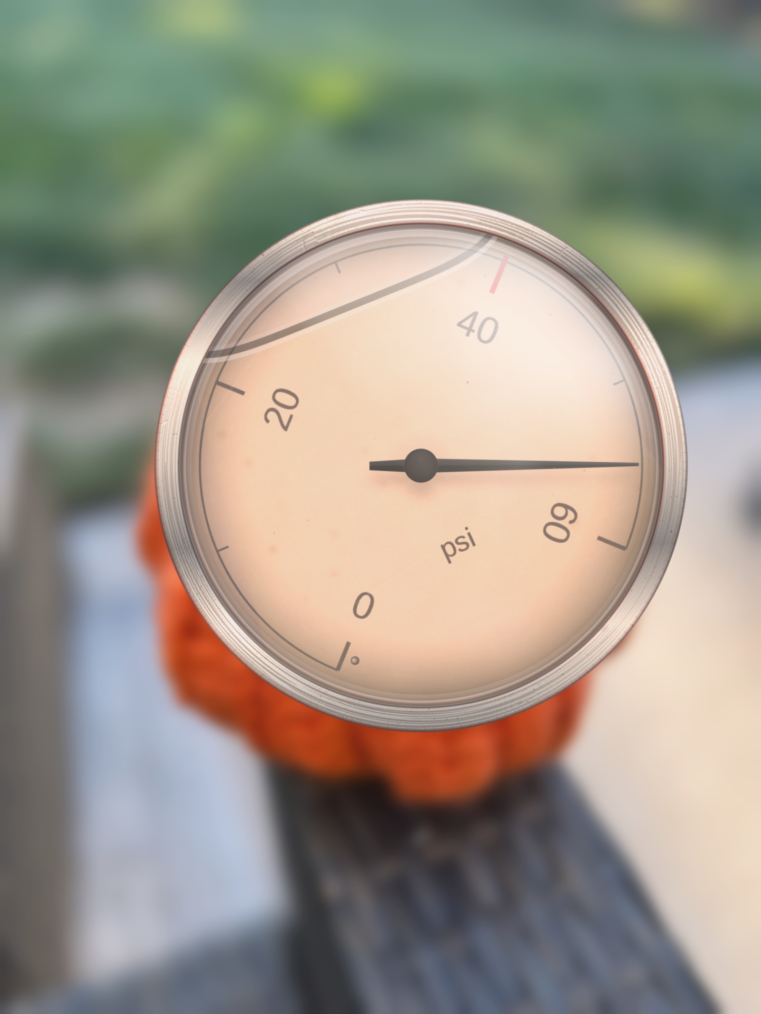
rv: 55; psi
